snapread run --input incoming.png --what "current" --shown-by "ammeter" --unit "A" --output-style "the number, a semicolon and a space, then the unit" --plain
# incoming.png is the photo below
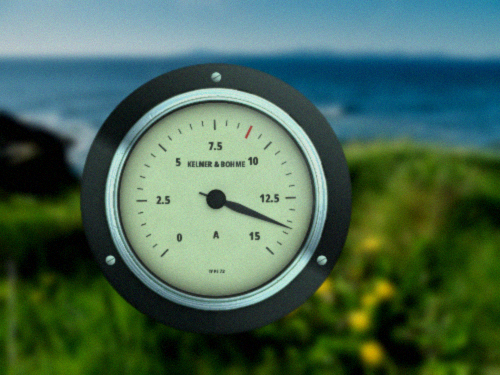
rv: 13.75; A
